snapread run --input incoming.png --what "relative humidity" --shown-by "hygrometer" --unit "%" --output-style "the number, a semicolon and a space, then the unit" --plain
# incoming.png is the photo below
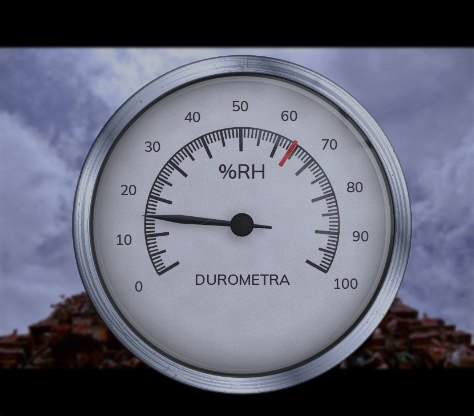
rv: 15; %
